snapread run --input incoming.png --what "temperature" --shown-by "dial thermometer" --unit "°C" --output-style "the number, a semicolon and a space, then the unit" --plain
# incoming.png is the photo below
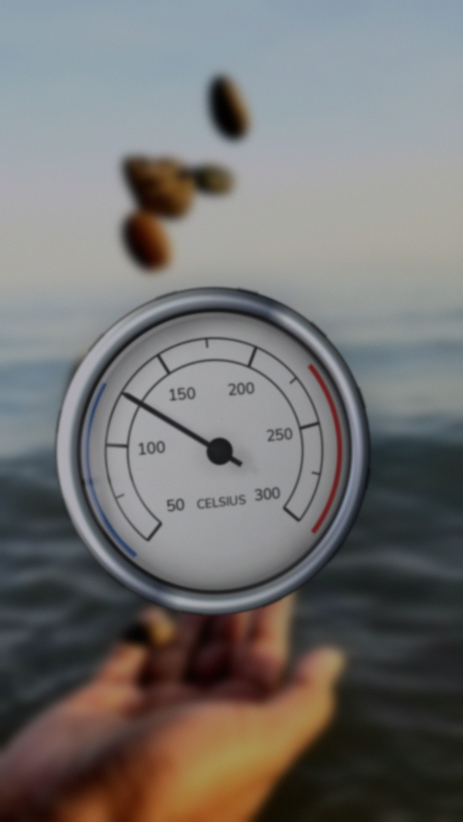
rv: 125; °C
